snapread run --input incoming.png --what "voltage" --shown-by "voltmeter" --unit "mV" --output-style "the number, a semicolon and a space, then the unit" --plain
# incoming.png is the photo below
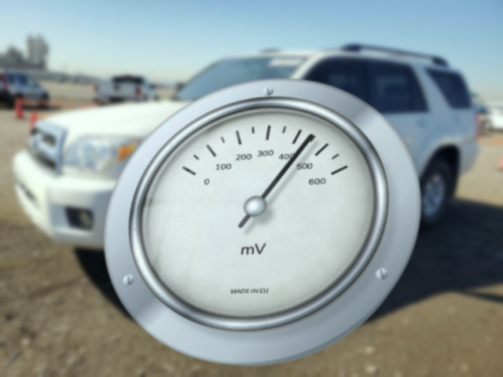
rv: 450; mV
